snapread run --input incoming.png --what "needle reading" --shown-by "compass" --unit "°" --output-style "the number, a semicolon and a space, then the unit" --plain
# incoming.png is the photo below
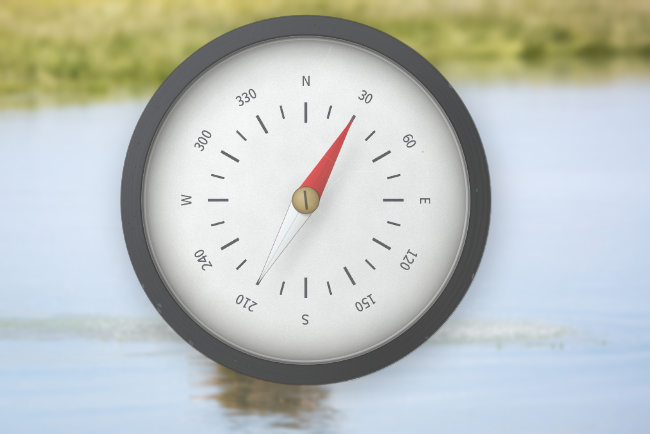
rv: 30; °
